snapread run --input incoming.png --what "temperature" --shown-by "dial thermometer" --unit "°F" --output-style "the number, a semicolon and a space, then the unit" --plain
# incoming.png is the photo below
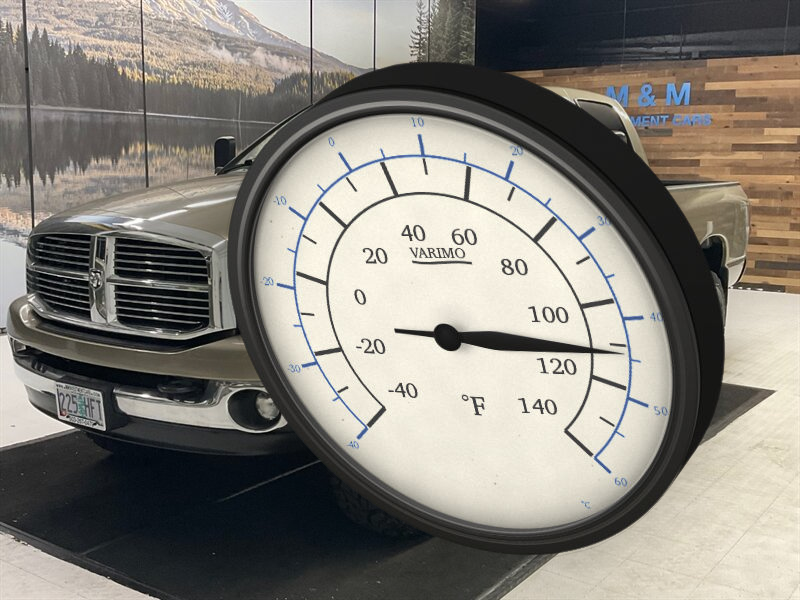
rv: 110; °F
